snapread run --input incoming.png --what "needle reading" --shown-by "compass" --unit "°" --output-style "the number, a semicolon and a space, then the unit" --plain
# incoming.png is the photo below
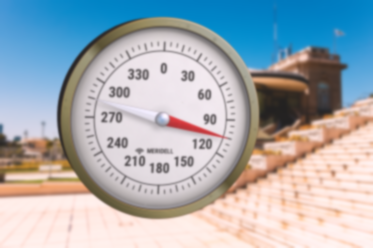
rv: 105; °
